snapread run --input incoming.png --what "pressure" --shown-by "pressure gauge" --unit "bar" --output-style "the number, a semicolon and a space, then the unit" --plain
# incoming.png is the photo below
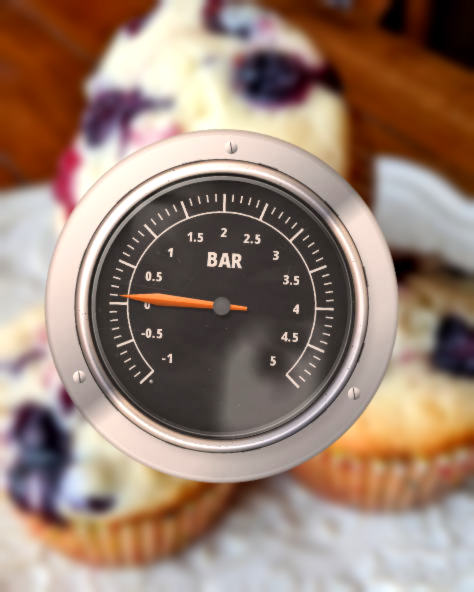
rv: 0.1; bar
